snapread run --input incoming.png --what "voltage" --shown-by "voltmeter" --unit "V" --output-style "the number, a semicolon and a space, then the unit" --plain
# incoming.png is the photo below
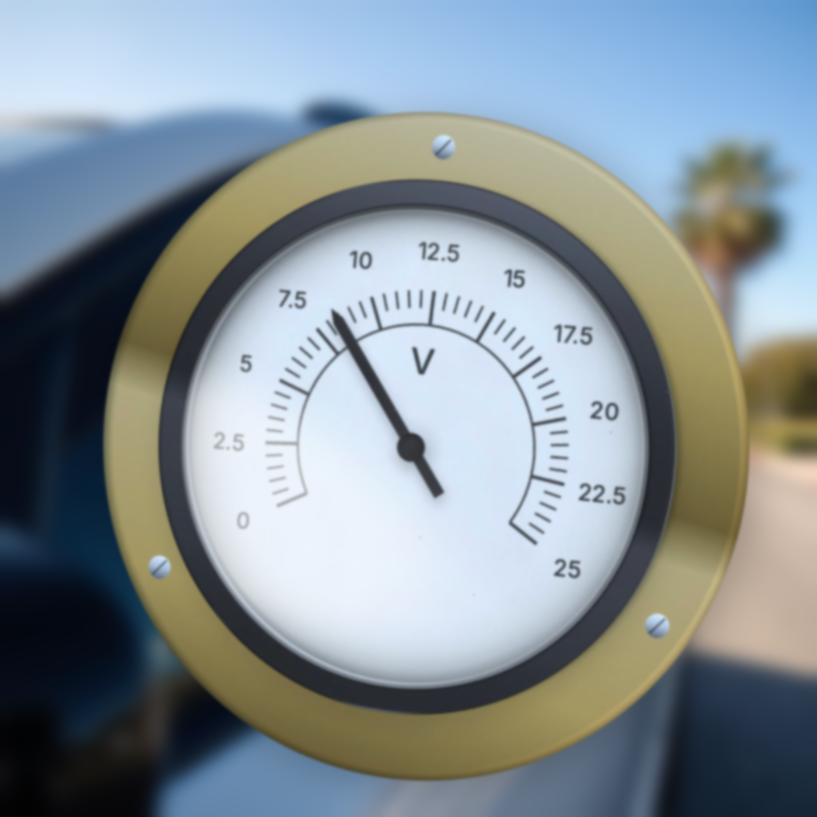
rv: 8.5; V
